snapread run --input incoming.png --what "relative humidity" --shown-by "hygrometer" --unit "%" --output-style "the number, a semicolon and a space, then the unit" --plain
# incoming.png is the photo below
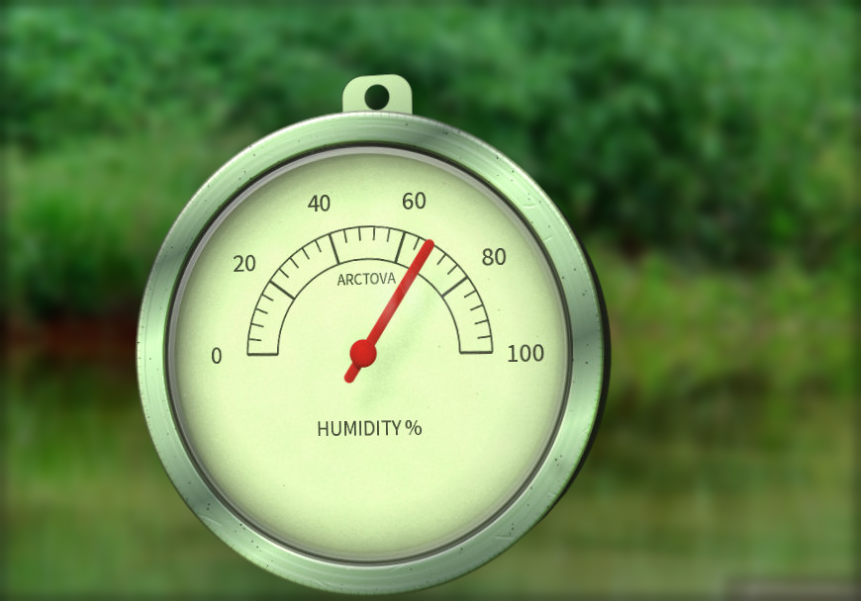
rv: 68; %
